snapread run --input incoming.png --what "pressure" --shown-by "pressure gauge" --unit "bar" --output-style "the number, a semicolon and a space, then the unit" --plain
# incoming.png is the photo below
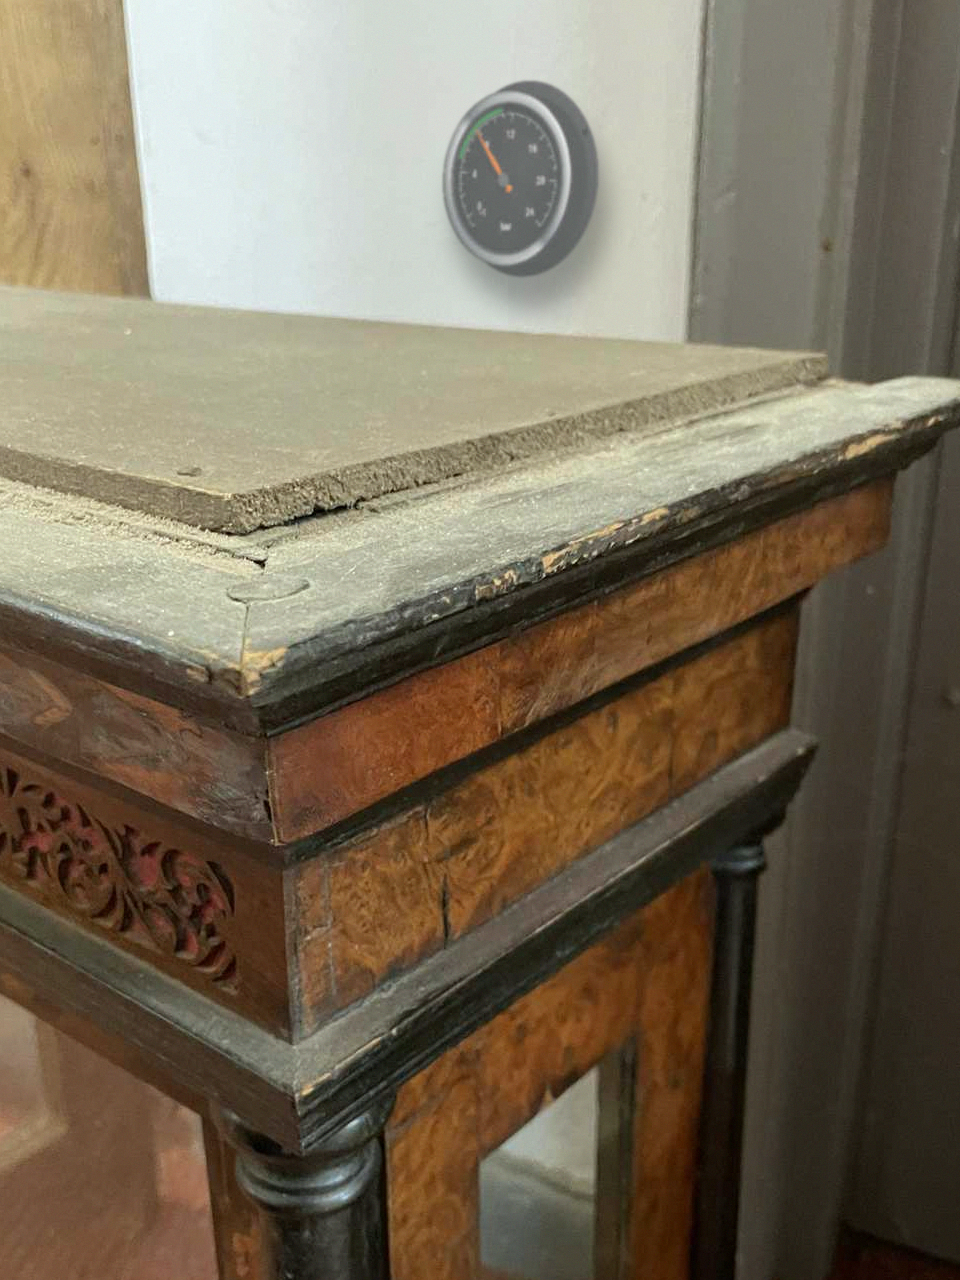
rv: 8; bar
